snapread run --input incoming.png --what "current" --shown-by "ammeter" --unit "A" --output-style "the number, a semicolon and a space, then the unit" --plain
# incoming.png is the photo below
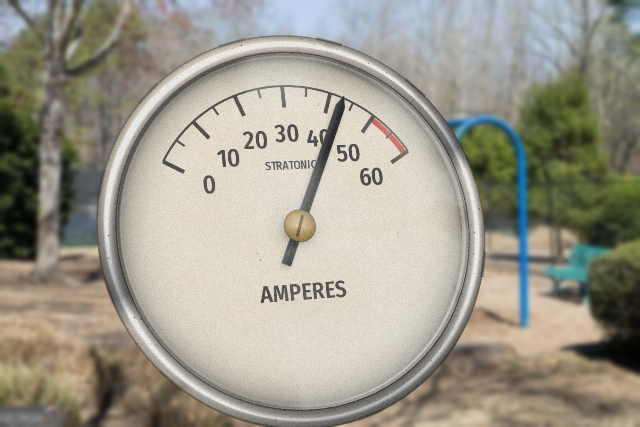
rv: 42.5; A
